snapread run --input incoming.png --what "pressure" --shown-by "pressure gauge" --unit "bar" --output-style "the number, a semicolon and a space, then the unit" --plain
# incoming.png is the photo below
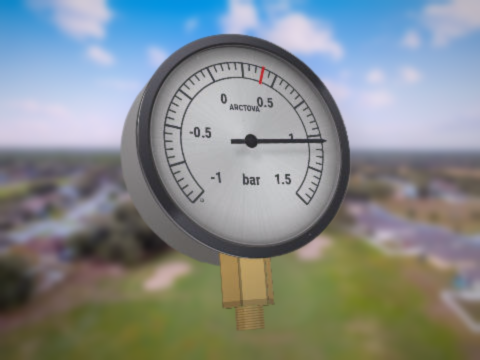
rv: 1.05; bar
